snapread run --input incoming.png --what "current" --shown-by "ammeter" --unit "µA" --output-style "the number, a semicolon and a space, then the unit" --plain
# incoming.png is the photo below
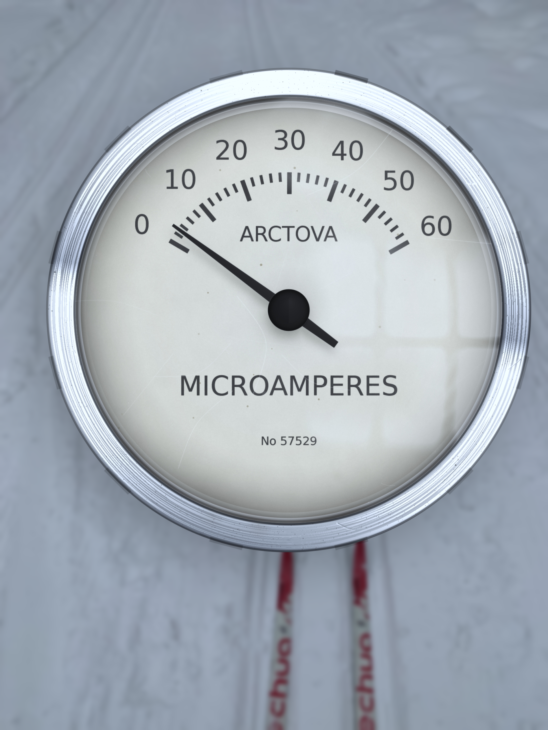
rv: 3; µA
